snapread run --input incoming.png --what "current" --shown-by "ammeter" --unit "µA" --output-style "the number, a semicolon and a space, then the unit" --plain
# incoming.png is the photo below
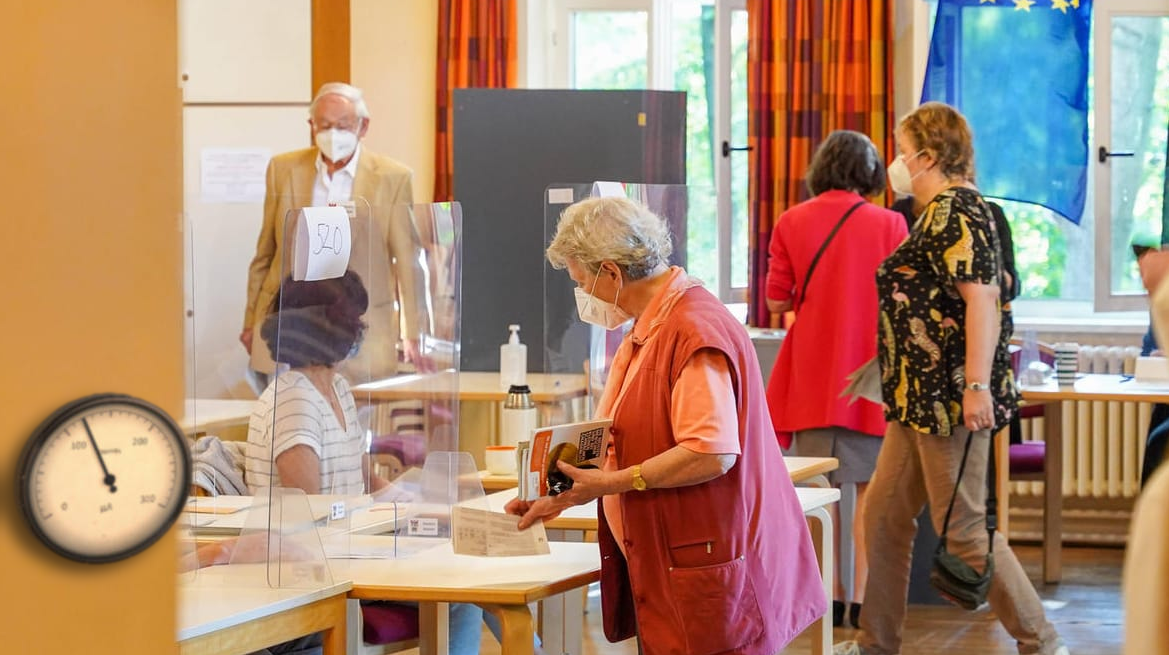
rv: 120; µA
